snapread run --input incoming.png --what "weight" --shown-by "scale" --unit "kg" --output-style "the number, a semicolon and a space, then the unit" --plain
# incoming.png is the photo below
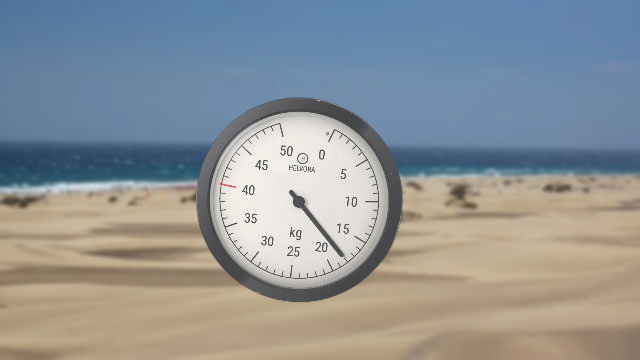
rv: 18; kg
